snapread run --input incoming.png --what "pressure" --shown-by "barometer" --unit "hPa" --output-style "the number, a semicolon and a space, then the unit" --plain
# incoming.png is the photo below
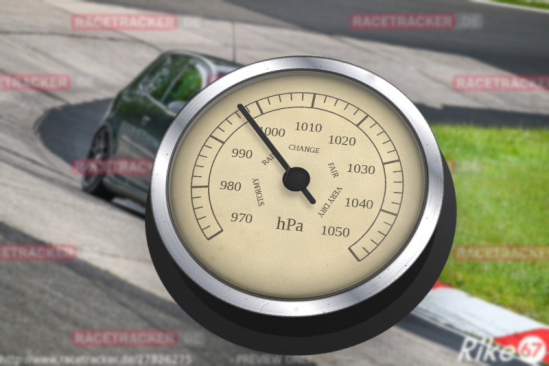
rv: 997; hPa
